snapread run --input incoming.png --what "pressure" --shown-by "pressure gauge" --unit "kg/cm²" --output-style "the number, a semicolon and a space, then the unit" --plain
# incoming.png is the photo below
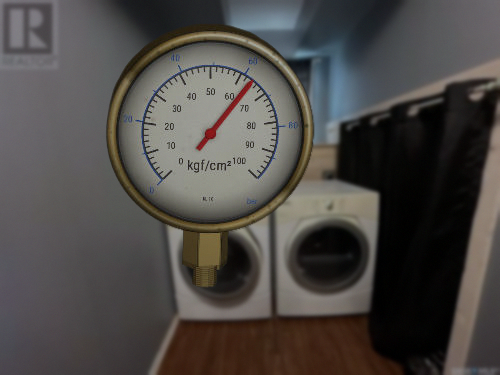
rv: 64; kg/cm²
